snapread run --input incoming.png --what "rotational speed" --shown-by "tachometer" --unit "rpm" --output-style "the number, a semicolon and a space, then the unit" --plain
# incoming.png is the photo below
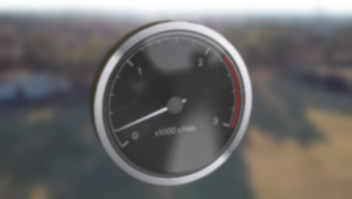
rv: 200; rpm
